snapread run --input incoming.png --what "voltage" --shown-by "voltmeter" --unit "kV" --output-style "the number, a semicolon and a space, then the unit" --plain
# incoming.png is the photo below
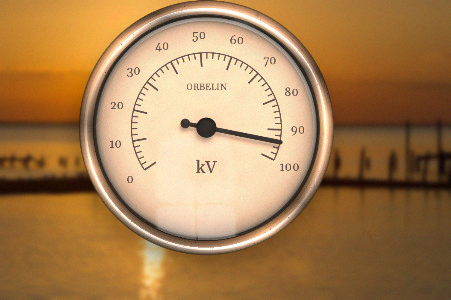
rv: 94; kV
